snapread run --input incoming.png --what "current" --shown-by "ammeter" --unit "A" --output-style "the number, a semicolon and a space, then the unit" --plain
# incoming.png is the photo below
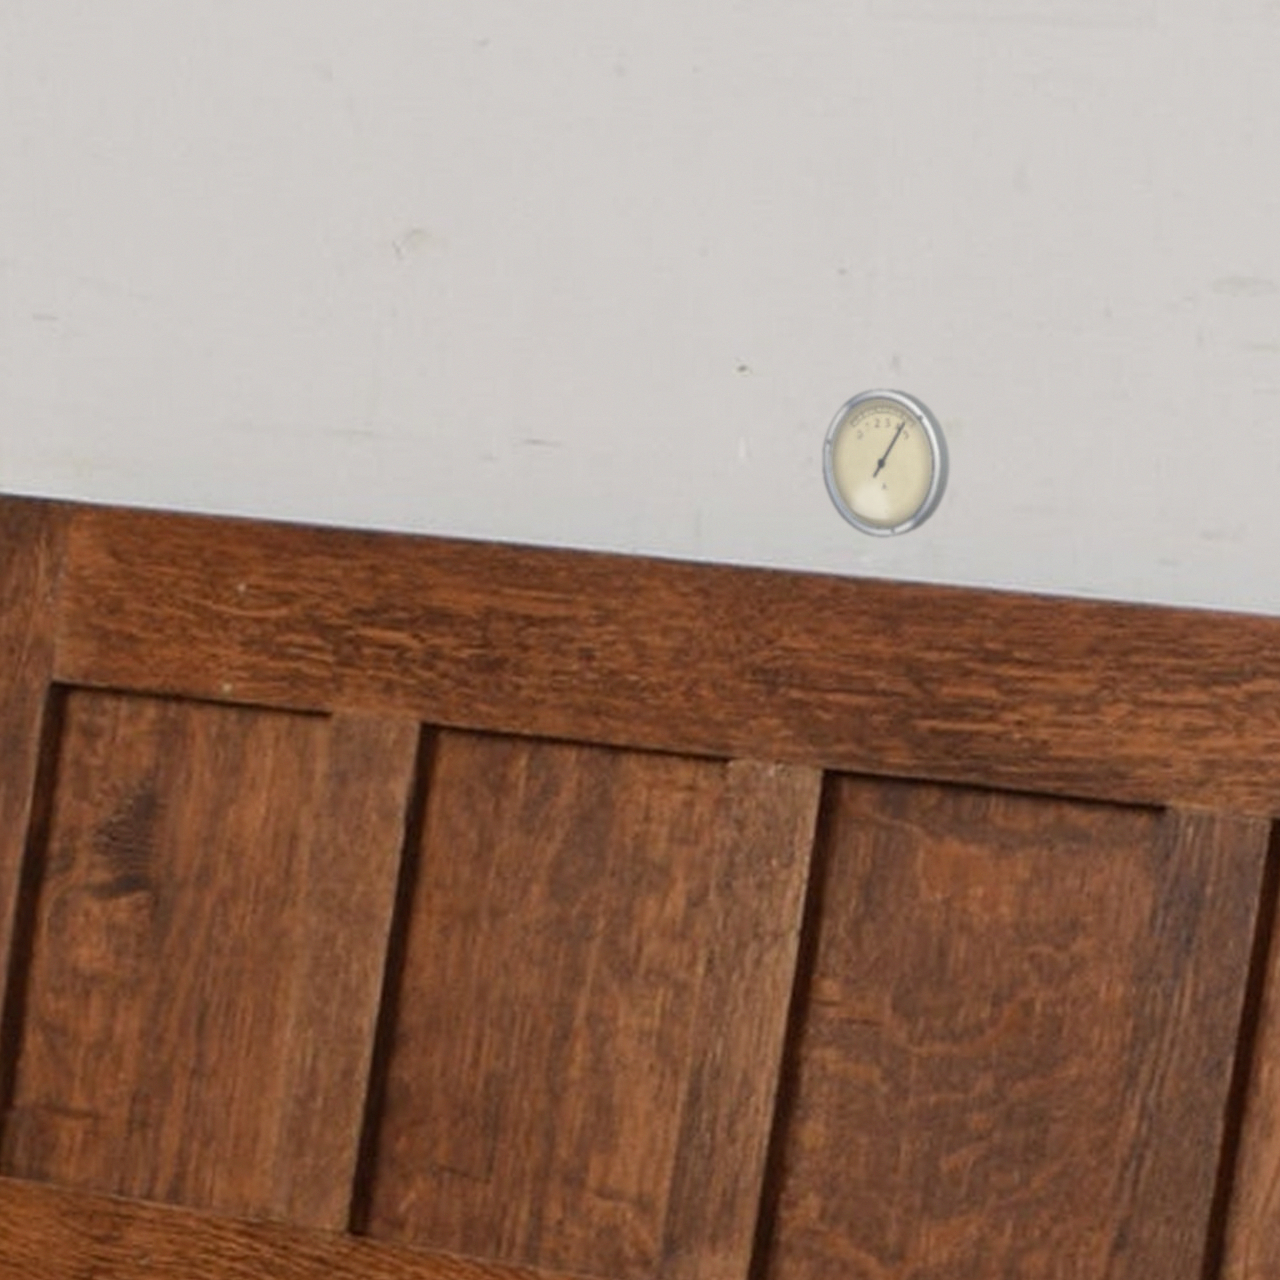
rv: 4.5; A
